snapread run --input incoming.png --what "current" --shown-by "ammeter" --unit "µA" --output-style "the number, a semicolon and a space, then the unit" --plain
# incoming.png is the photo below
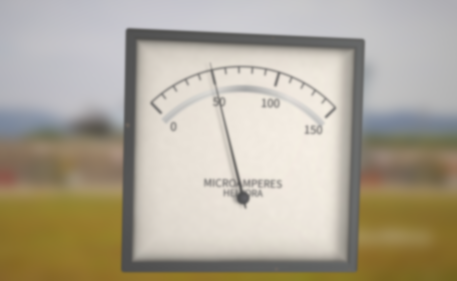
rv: 50; µA
